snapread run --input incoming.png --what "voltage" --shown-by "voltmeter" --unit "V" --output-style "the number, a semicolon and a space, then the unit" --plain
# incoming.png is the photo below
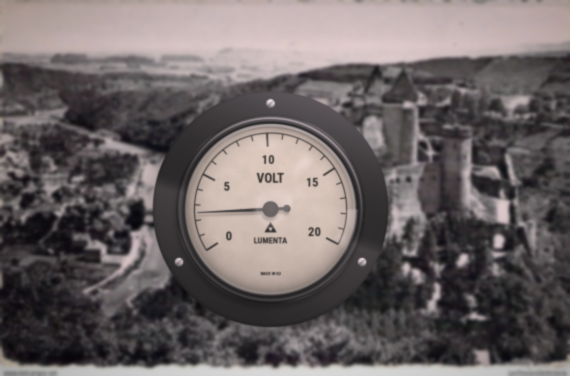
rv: 2.5; V
